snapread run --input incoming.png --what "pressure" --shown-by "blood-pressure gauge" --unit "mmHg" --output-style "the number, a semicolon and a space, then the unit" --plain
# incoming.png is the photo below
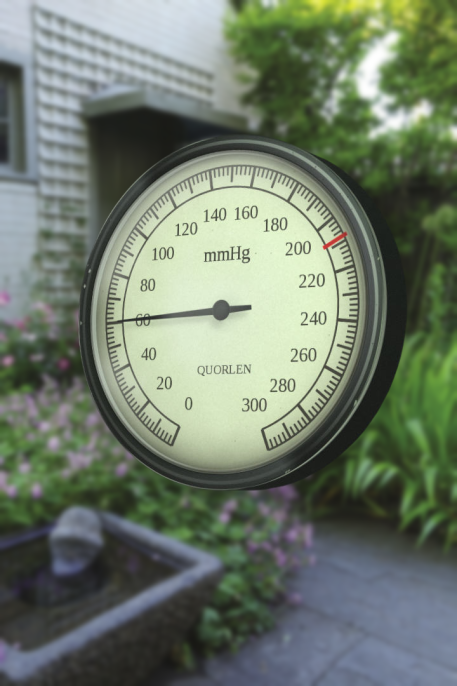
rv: 60; mmHg
